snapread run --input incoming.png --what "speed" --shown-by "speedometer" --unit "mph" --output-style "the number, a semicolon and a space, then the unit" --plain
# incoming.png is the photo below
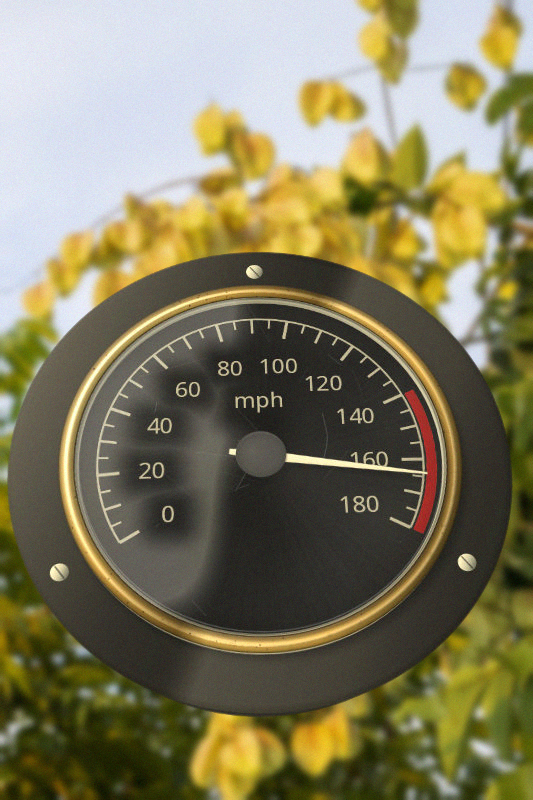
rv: 165; mph
